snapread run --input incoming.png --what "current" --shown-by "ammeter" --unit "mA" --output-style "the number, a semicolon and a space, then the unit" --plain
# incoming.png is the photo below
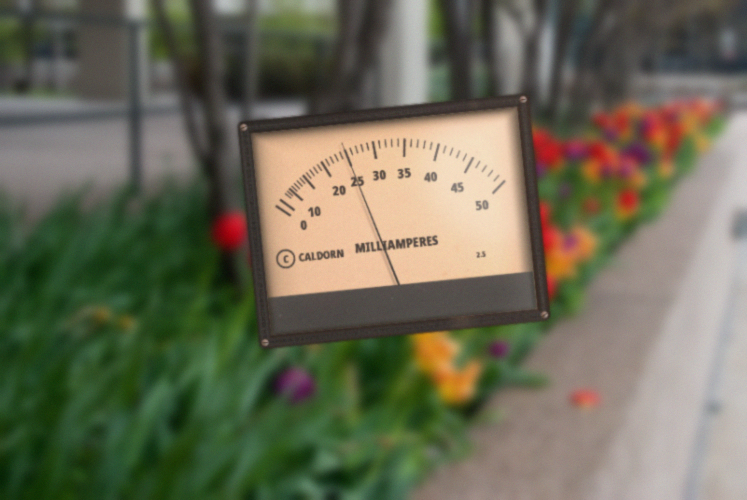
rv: 25; mA
